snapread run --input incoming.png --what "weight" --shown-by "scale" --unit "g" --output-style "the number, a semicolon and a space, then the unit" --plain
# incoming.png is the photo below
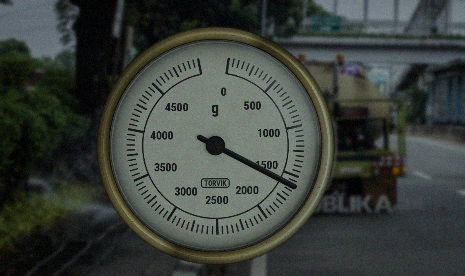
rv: 1600; g
